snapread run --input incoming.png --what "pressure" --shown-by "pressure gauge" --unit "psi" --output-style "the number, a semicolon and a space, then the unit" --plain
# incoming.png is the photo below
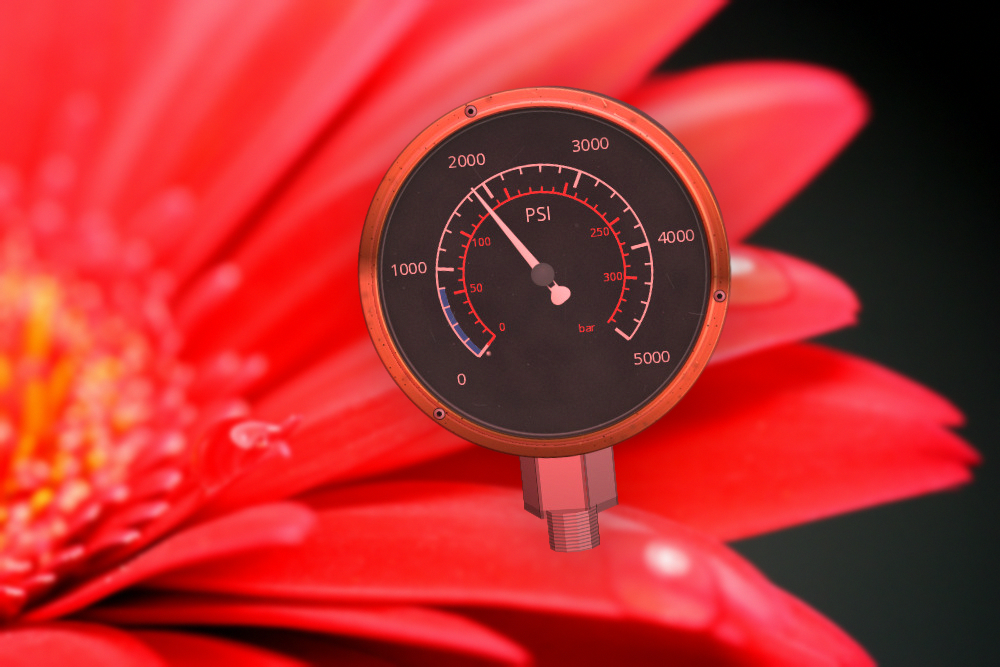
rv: 1900; psi
